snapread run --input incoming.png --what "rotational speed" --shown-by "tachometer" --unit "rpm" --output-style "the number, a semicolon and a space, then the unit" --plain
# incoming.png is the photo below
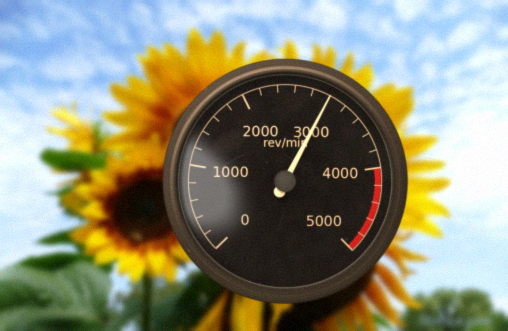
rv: 3000; rpm
